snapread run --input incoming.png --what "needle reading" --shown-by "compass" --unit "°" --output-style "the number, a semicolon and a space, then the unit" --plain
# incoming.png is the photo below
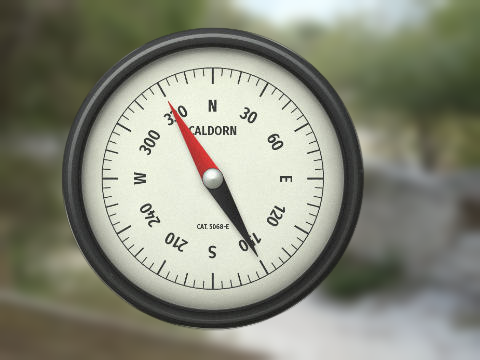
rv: 330; °
